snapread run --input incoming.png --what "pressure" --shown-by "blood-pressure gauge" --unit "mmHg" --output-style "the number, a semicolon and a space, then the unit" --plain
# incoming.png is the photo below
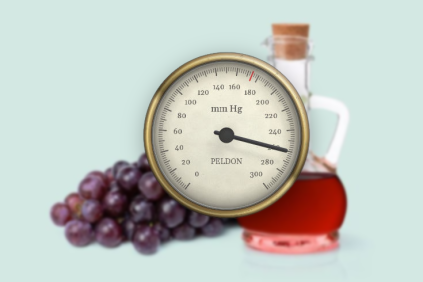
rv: 260; mmHg
